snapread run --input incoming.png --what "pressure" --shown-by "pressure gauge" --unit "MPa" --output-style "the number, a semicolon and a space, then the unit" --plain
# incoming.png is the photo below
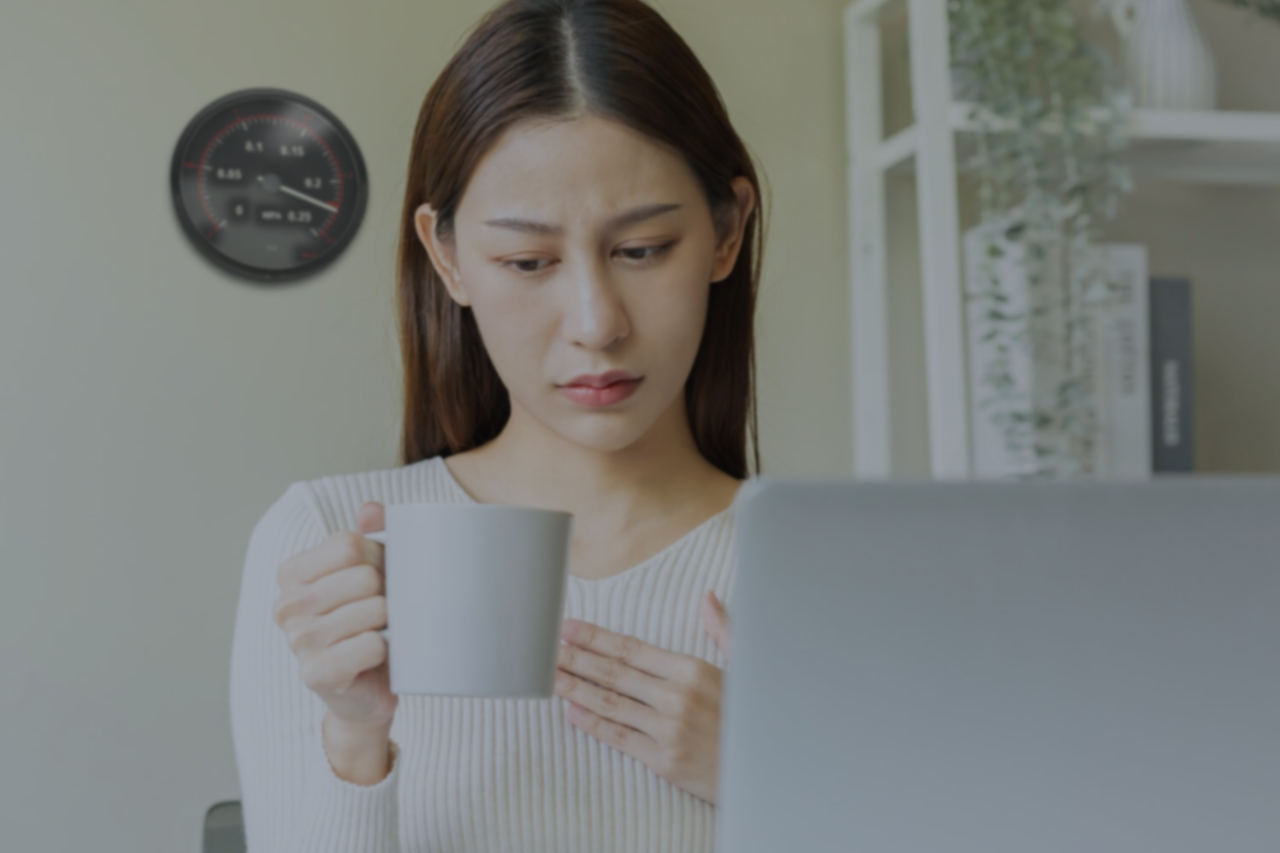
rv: 0.225; MPa
